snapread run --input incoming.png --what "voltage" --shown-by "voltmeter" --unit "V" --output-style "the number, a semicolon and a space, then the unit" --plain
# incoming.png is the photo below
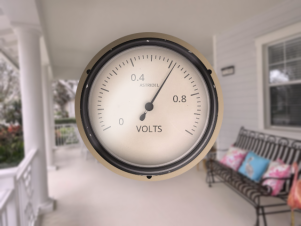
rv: 0.62; V
